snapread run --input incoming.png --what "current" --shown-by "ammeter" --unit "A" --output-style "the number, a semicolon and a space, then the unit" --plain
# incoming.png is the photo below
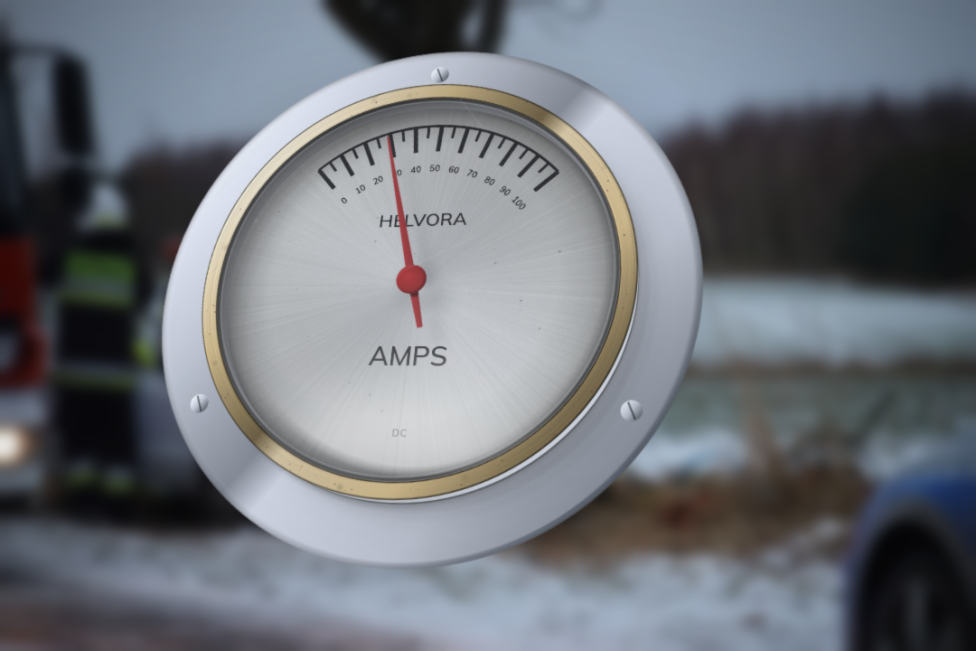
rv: 30; A
